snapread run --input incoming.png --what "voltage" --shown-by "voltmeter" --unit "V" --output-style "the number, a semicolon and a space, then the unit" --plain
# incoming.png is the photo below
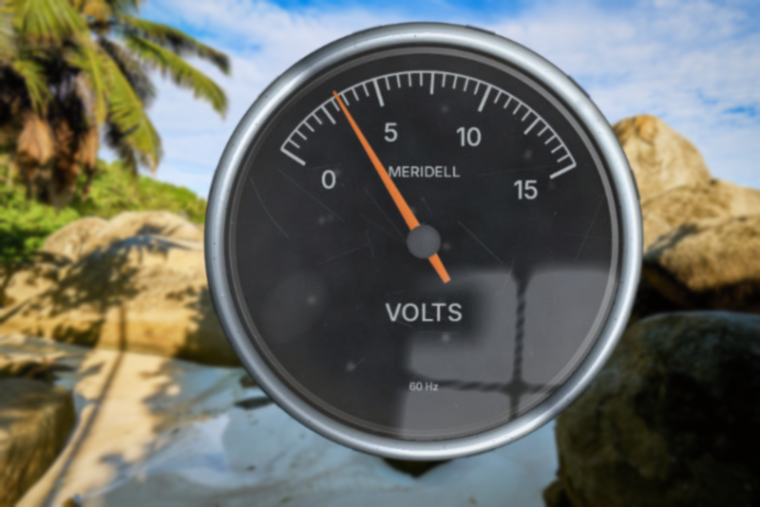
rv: 3.25; V
